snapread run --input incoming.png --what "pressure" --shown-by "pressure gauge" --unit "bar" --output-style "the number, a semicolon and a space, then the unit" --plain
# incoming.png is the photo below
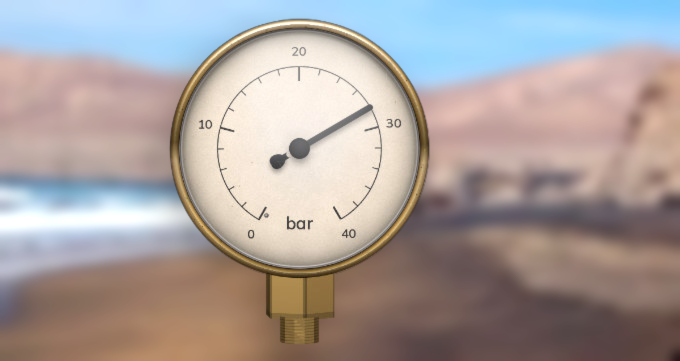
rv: 28; bar
